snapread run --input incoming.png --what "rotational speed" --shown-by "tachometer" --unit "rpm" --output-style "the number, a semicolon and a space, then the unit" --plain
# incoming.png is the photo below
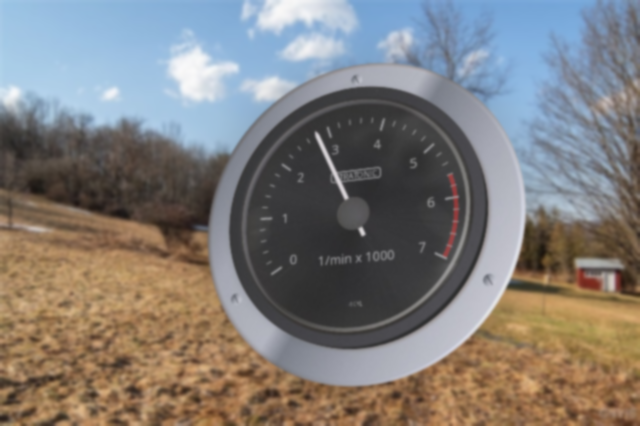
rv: 2800; rpm
